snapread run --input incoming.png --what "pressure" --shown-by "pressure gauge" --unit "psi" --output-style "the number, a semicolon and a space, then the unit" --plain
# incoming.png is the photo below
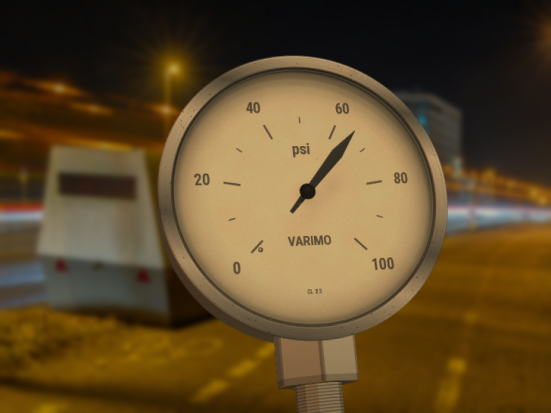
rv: 65; psi
